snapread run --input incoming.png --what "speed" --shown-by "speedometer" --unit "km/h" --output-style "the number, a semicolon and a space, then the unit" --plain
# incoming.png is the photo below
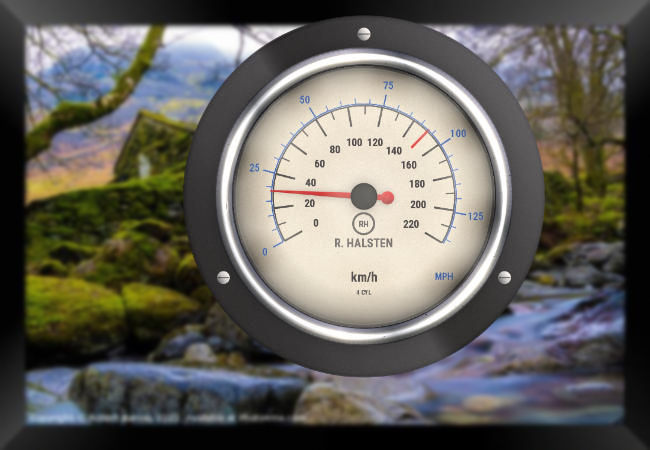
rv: 30; km/h
